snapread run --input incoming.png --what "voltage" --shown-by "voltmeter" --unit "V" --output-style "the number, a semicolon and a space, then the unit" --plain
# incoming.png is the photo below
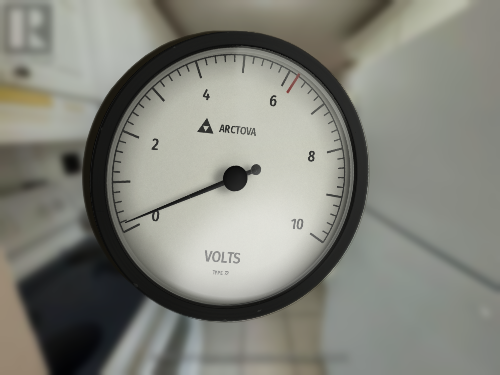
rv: 0.2; V
